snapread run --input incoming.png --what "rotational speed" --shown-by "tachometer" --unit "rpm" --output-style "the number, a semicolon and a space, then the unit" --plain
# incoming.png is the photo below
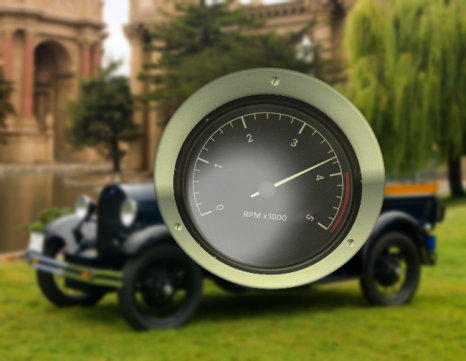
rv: 3700; rpm
